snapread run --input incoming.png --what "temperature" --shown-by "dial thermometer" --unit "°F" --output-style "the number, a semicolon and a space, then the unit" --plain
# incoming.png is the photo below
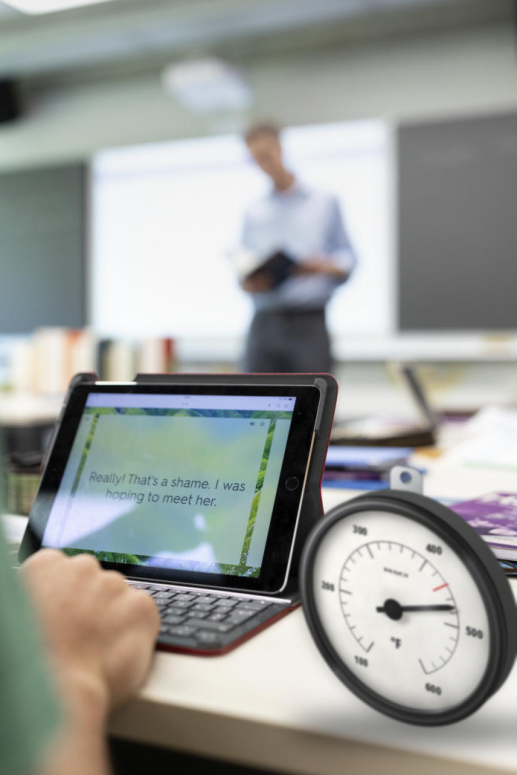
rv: 470; °F
